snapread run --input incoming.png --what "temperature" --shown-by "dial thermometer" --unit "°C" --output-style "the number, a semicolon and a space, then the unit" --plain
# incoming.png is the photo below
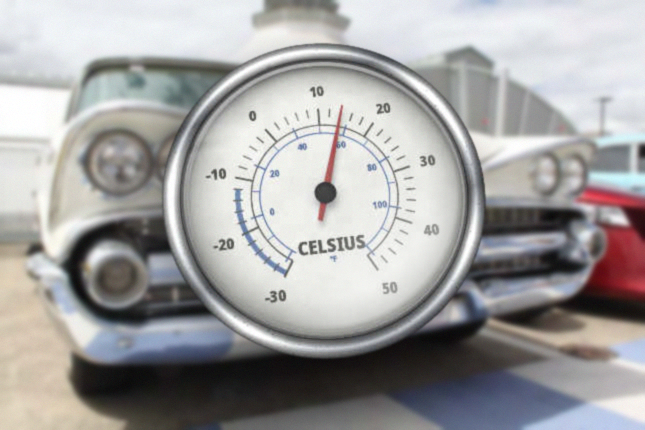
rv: 14; °C
